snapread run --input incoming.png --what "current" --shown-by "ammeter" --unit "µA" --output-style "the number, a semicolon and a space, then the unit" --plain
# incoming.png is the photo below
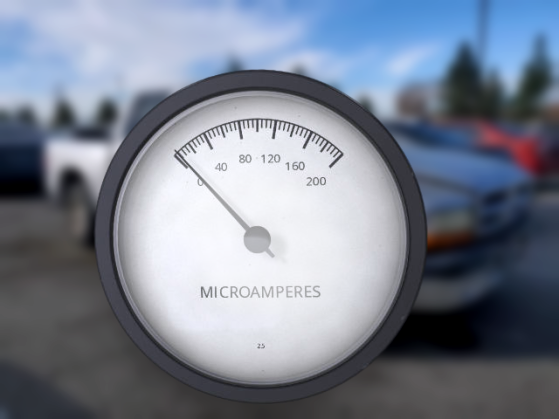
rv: 5; µA
